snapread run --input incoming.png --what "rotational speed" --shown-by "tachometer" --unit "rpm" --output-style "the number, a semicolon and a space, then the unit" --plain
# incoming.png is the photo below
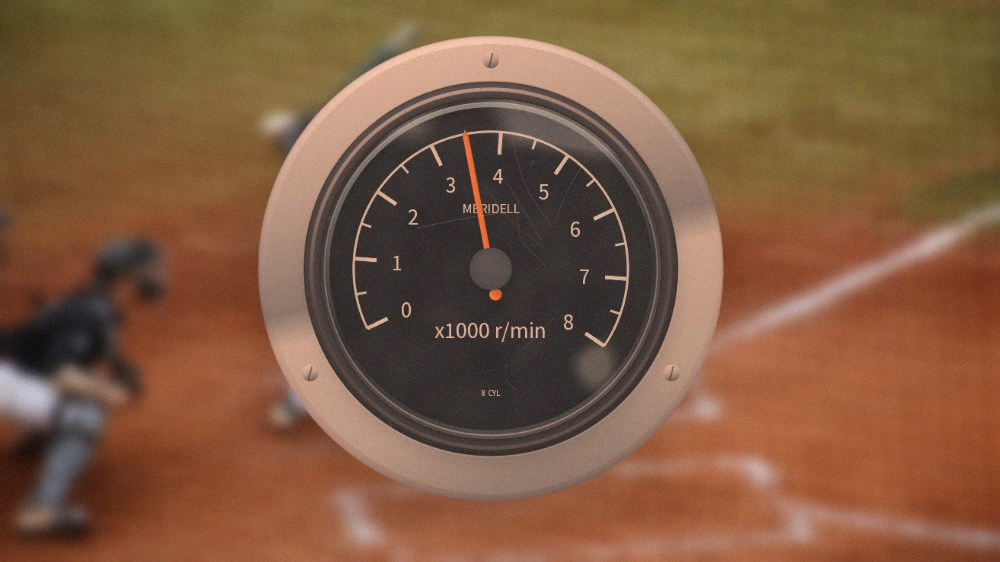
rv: 3500; rpm
